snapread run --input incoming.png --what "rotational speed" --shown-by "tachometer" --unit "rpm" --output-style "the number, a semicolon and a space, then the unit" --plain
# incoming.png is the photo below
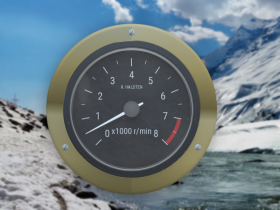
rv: 500; rpm
